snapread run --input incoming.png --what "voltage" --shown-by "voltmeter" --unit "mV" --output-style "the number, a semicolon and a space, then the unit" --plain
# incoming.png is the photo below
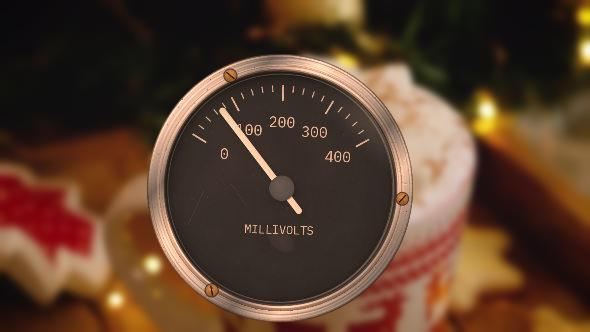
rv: 70; mV
